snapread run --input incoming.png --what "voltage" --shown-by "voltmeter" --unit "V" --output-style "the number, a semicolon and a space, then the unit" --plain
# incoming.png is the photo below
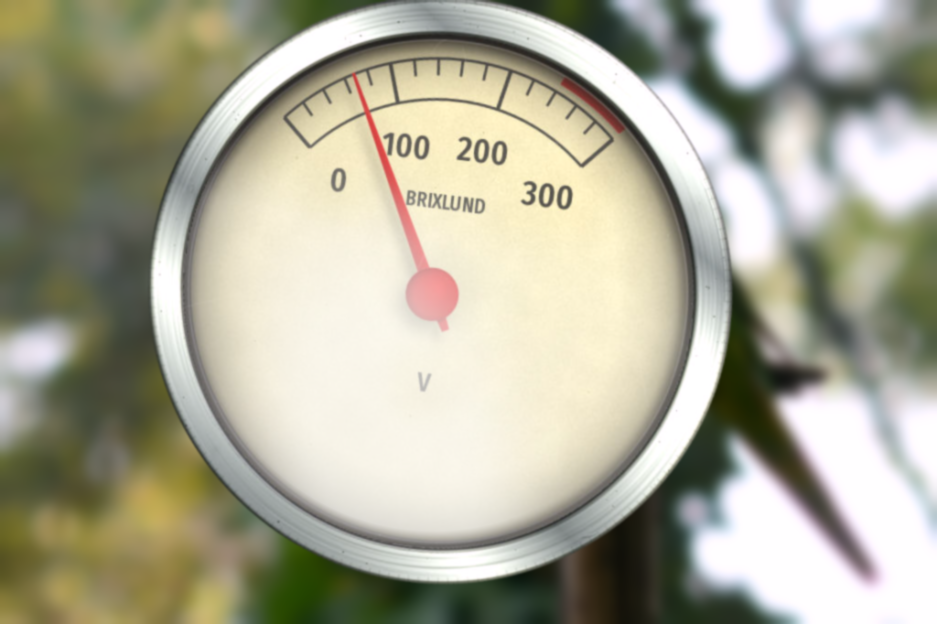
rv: 70; V
